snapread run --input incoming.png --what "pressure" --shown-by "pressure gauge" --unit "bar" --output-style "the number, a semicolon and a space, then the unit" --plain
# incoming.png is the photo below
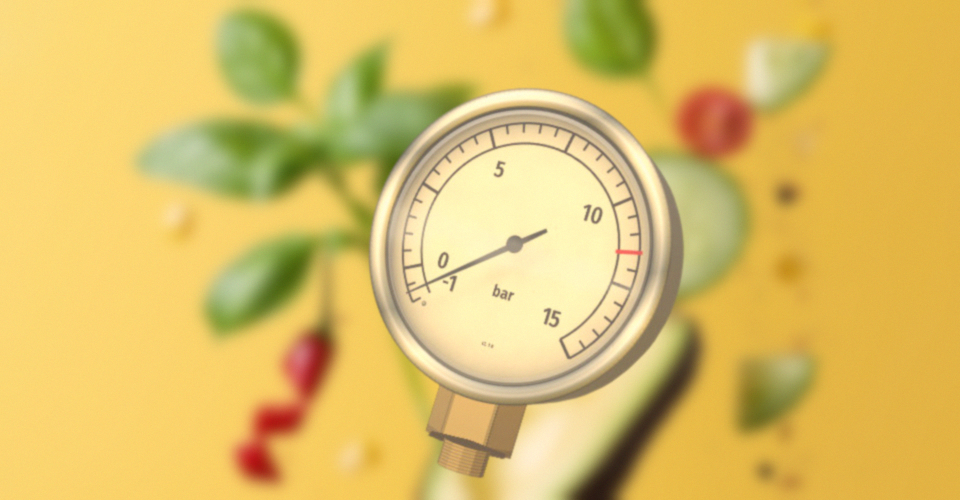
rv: -0.75; bar
